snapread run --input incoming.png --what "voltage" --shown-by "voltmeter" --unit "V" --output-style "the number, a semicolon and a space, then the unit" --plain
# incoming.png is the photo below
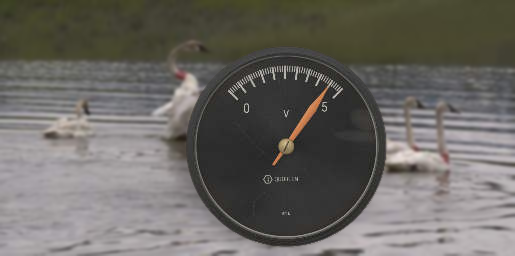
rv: 4.5; V
